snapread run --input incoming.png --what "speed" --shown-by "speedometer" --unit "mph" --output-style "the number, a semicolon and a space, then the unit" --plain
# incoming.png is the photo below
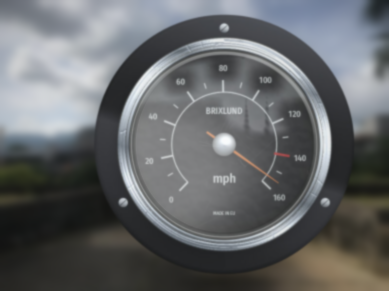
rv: 155; mph
